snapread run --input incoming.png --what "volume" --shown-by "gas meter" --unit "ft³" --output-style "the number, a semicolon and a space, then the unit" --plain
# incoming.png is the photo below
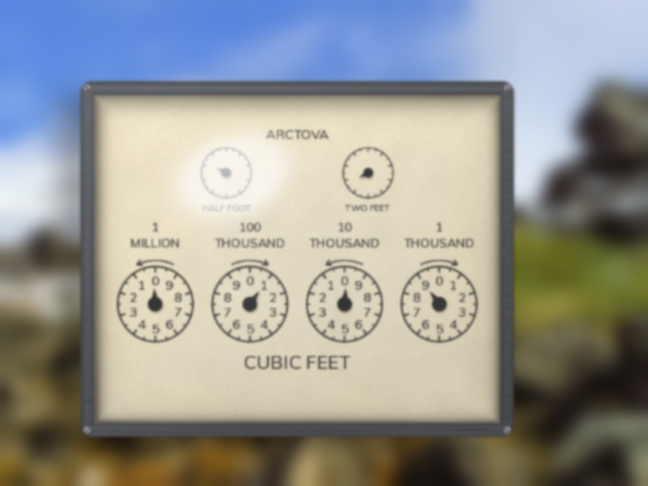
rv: 9900; ft³
